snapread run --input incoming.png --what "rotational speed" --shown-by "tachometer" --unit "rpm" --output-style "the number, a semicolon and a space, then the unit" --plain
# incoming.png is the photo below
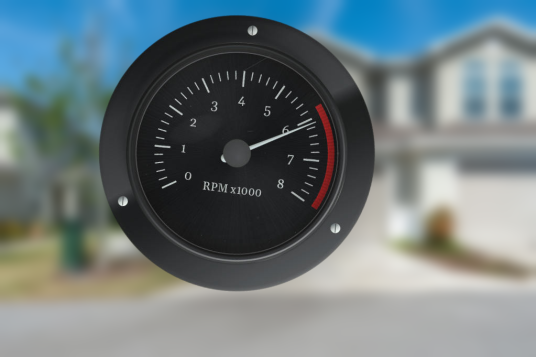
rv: 6100; rpm
